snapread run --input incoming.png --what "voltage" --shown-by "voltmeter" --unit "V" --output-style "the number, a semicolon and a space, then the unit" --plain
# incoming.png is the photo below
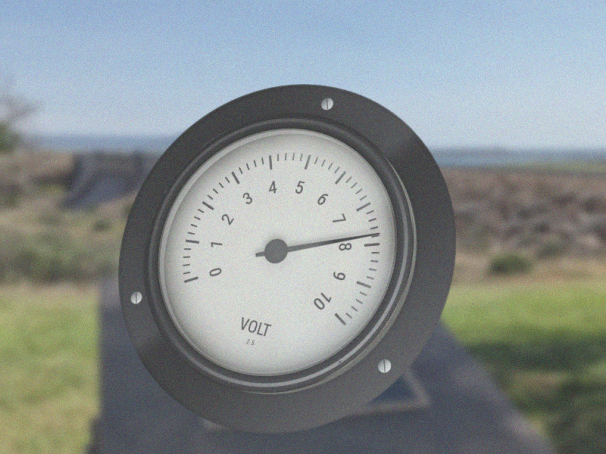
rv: 7.8; V
